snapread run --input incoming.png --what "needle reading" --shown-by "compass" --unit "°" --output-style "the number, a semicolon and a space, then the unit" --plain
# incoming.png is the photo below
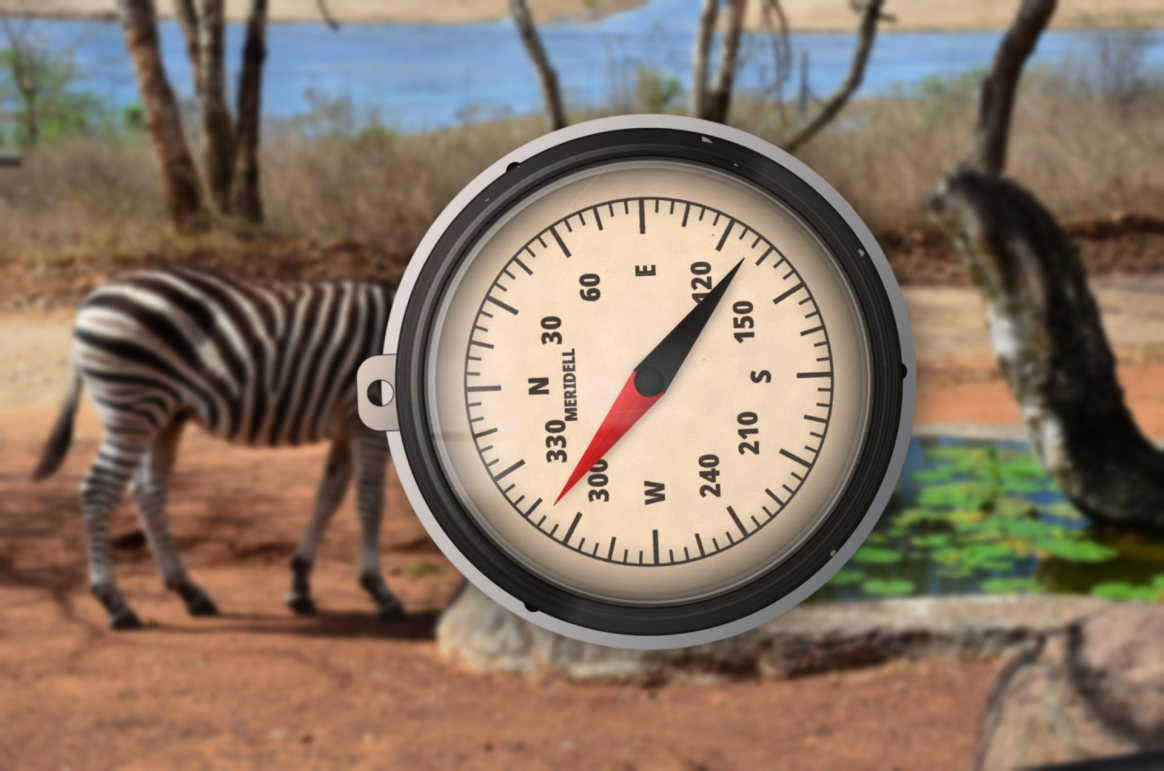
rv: 310; °
